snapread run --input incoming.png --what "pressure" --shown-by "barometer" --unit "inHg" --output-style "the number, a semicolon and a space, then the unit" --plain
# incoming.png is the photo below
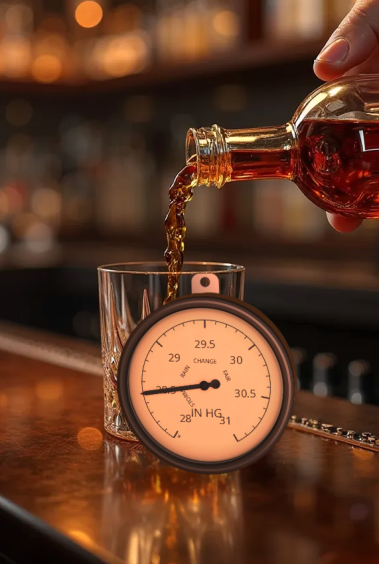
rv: 28.5; inHg
